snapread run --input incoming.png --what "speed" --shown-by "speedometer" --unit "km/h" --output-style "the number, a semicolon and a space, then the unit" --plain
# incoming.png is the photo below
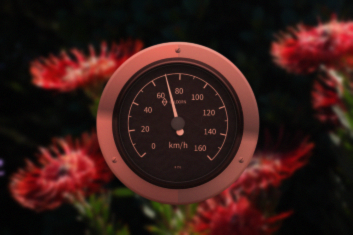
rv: 70; km/h
